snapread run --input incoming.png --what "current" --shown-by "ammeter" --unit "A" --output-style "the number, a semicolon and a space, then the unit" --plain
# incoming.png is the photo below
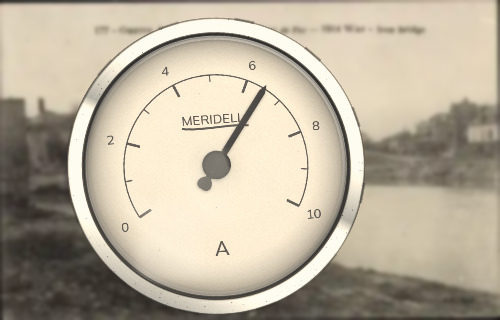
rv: 6.5; A
